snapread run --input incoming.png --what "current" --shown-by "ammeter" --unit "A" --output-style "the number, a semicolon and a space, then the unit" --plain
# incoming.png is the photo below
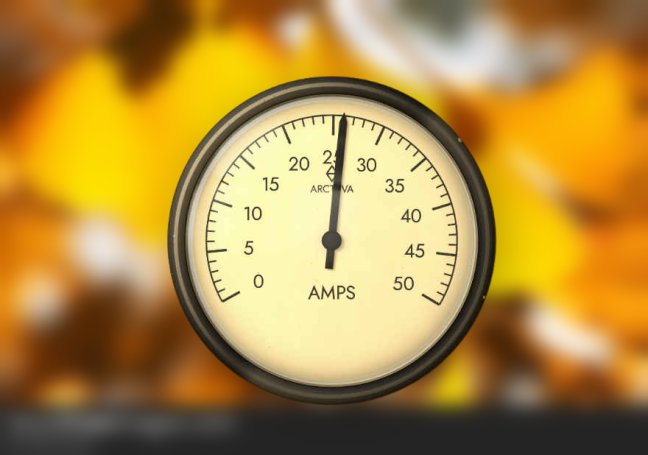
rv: 26; A
